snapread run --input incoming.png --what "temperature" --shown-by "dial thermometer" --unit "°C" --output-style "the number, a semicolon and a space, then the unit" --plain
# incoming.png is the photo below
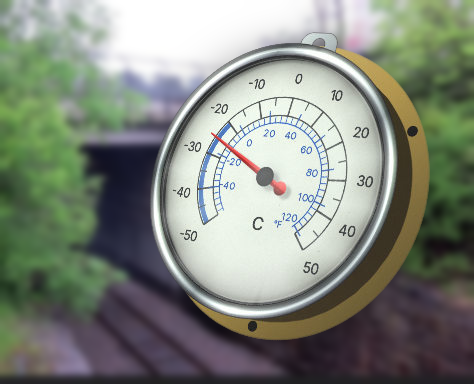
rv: -25; °C
